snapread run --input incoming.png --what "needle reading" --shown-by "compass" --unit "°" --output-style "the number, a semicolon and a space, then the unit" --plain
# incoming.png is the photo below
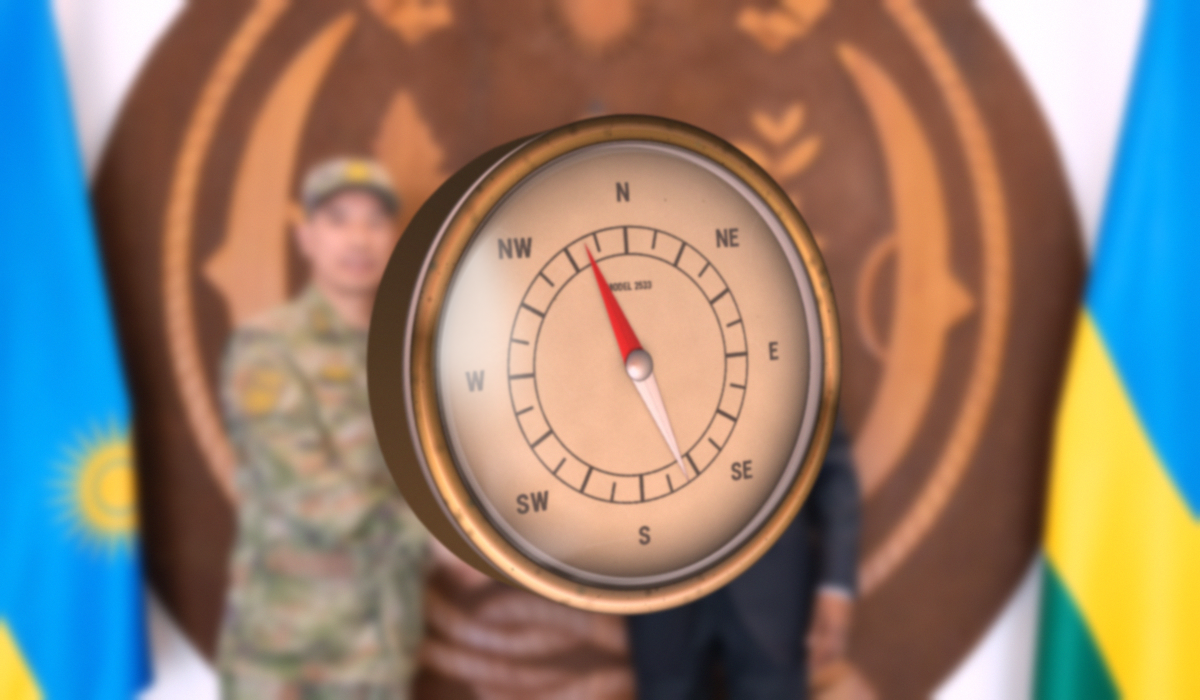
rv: 337.5; °
